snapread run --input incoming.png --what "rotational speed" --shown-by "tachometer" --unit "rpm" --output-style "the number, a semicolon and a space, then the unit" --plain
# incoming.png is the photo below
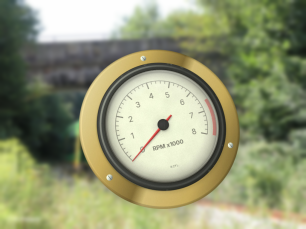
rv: 0; rpm
